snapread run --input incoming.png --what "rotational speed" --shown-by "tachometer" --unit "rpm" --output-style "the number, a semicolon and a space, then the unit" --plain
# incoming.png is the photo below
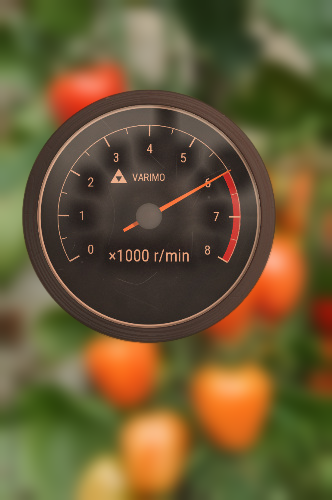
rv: 6000; rpm
